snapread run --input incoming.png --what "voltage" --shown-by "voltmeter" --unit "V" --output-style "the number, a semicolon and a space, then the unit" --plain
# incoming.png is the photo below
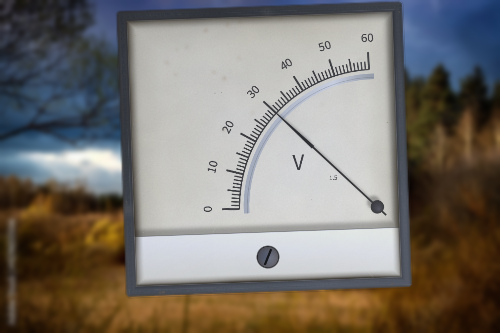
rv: 30; V
